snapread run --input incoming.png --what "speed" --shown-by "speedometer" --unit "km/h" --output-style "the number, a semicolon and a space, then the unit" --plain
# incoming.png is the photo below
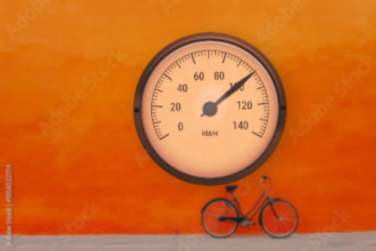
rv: 100; km/h
